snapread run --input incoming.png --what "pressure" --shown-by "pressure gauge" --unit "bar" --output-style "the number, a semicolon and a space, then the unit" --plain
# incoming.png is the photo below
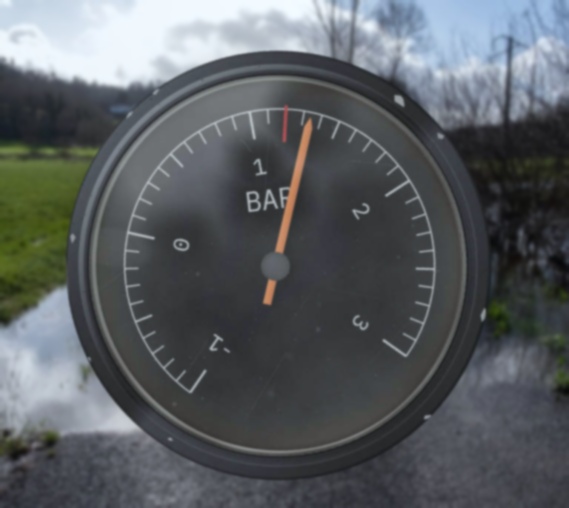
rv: 1.35; bar
